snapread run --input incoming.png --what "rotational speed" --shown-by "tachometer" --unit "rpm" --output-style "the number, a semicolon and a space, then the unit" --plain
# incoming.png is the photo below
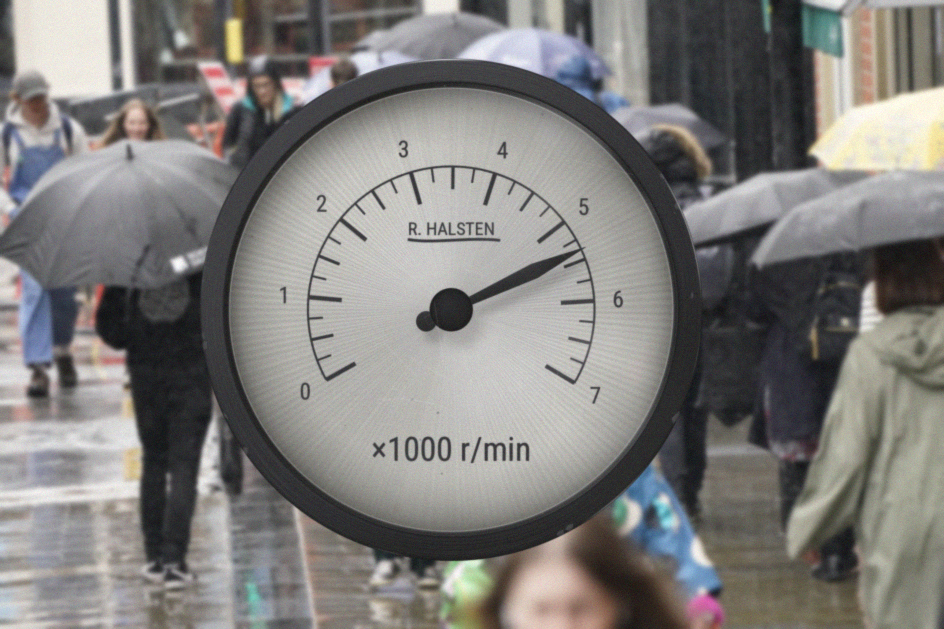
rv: 5375; rpm
